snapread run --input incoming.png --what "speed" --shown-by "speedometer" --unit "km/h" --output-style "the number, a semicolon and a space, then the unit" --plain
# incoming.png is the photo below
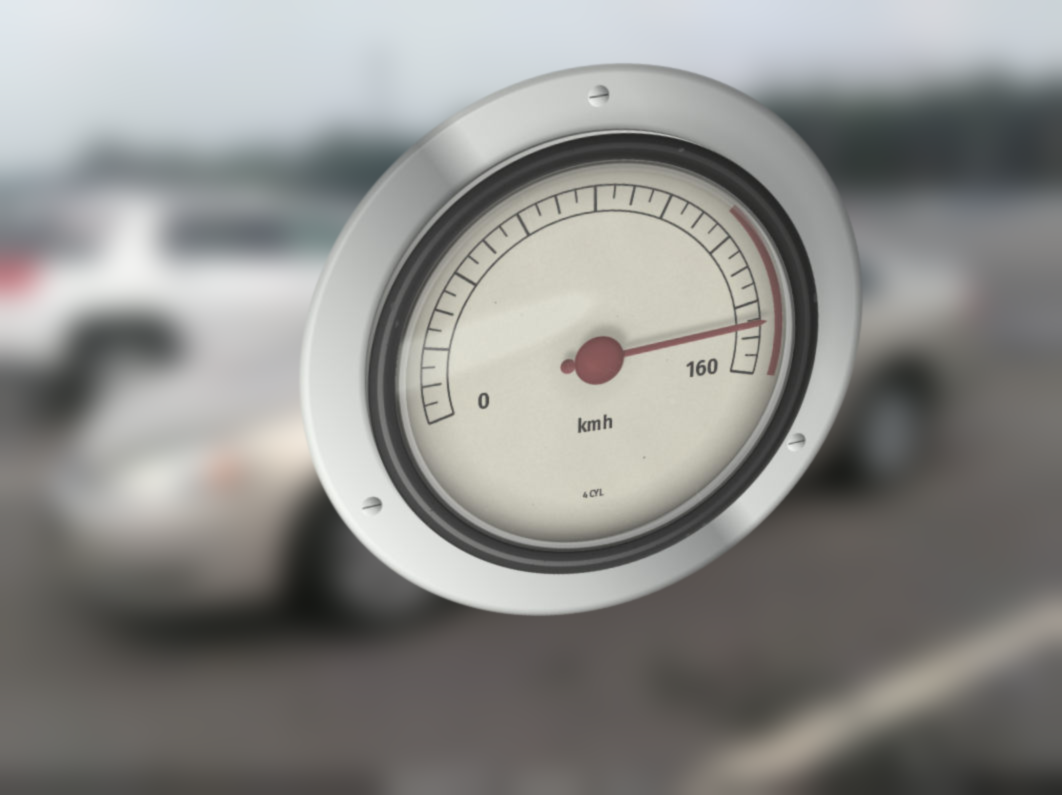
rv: 145; km/h
